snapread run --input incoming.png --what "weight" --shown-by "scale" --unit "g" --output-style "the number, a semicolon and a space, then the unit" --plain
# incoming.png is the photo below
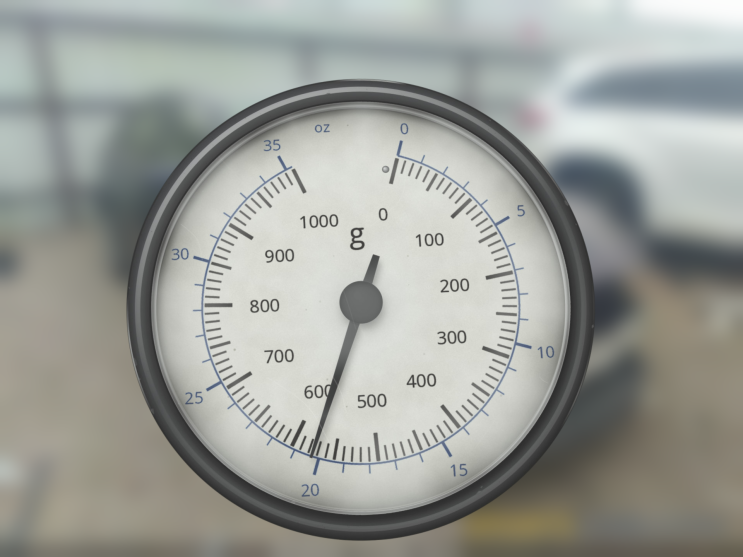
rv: 575; g
